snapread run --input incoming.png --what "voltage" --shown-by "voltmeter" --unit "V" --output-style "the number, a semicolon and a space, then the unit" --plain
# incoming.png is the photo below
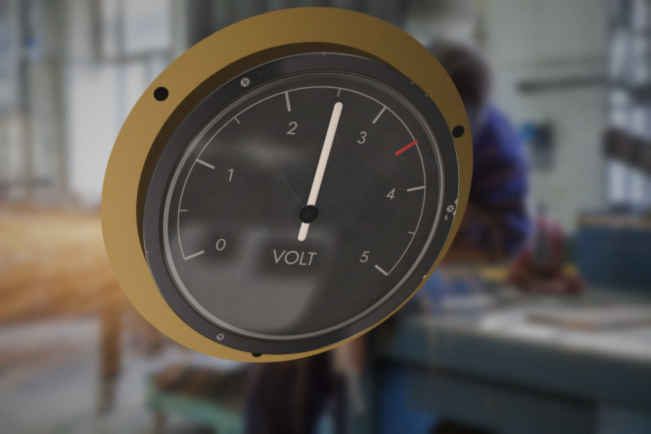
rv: 2.5; V
